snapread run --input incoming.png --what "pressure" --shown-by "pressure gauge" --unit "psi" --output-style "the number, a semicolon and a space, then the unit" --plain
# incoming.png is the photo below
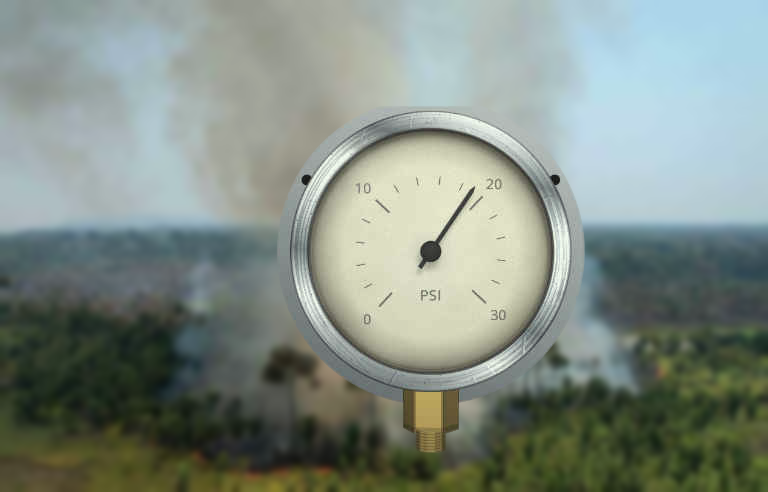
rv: 19; psi
